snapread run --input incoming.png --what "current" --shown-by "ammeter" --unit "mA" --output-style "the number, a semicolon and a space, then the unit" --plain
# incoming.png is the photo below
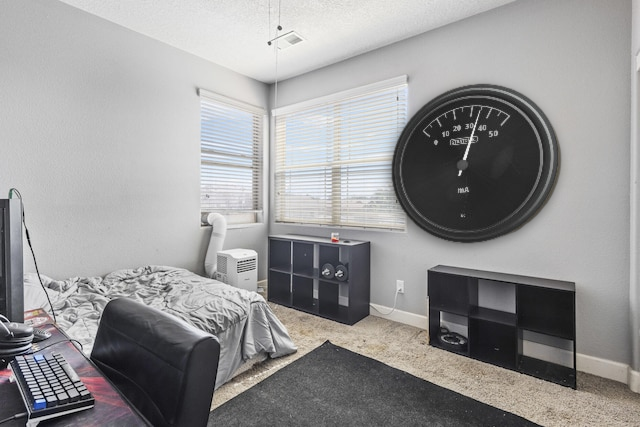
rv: 35; mA
